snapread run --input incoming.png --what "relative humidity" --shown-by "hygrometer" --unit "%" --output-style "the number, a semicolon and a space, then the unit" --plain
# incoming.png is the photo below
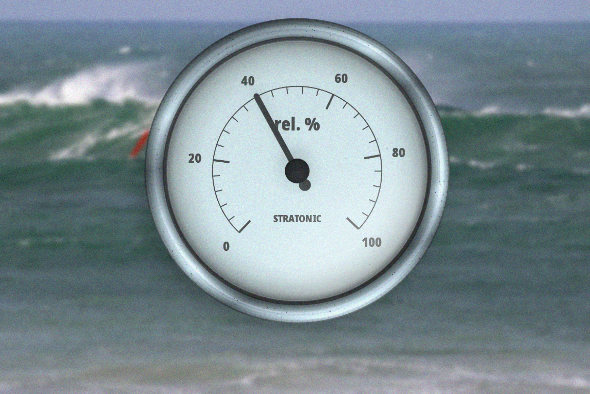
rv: 40; %
